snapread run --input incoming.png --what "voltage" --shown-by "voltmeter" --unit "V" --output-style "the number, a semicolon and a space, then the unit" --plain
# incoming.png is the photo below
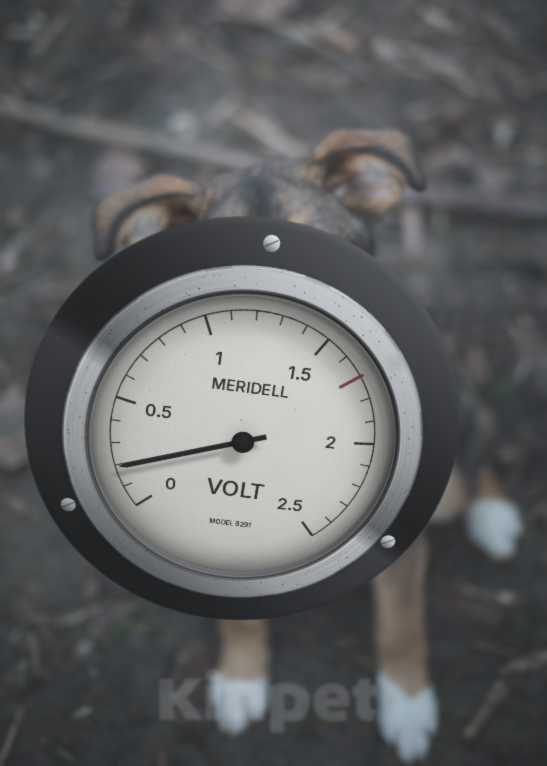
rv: 0.2; V
